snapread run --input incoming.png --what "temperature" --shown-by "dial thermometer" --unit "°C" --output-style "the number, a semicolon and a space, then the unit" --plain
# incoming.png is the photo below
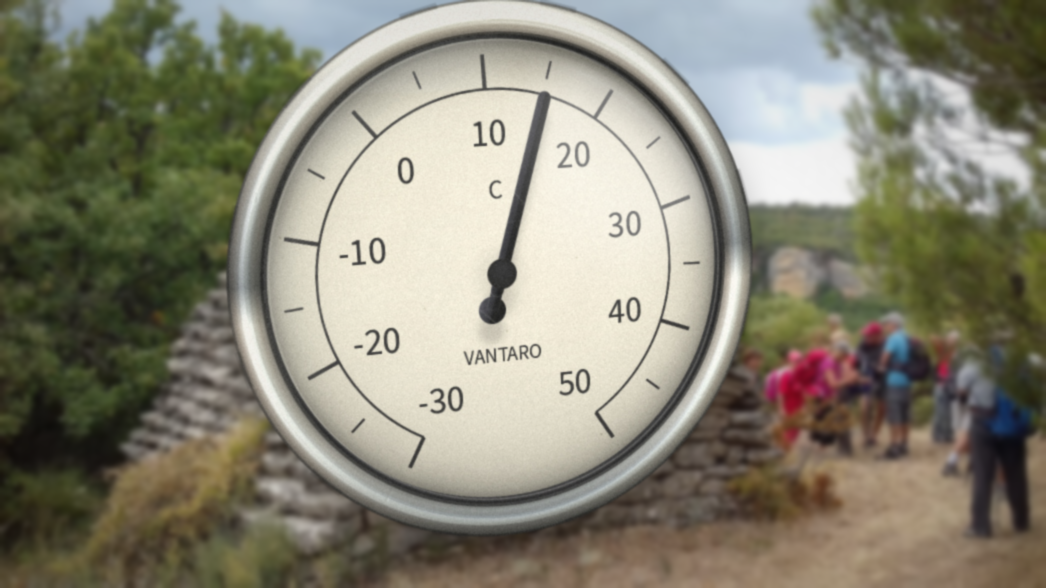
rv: 15; °C
